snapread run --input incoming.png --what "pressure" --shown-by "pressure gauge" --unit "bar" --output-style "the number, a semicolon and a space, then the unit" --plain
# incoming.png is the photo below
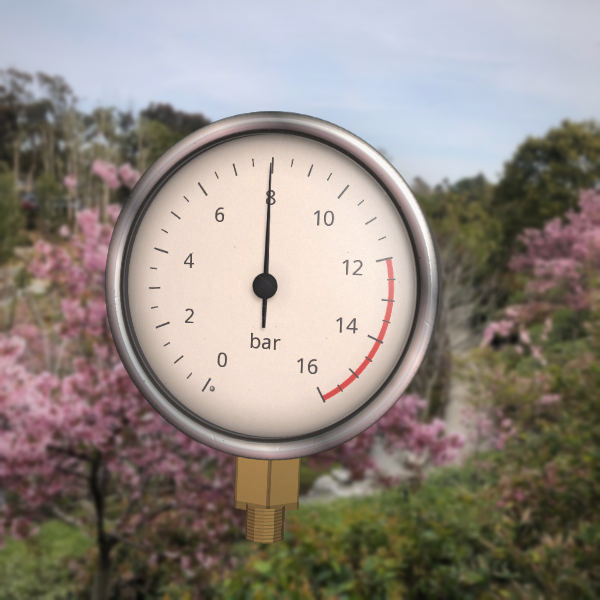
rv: 8; bar
